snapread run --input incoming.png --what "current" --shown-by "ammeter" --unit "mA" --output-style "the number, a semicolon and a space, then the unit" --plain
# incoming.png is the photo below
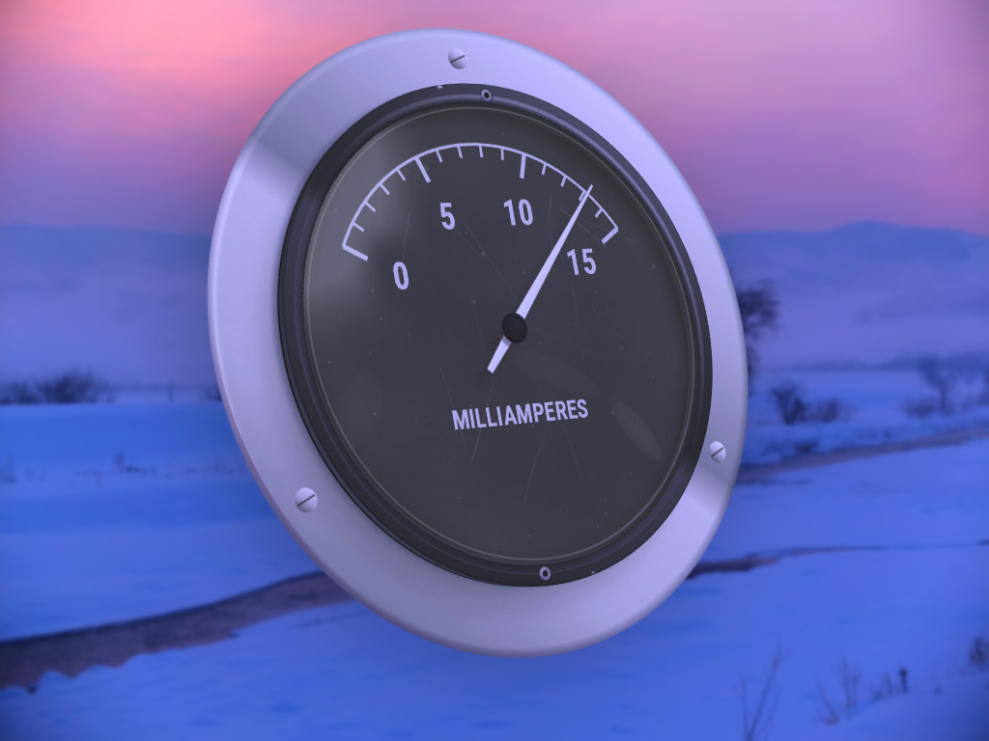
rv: 13; mA
